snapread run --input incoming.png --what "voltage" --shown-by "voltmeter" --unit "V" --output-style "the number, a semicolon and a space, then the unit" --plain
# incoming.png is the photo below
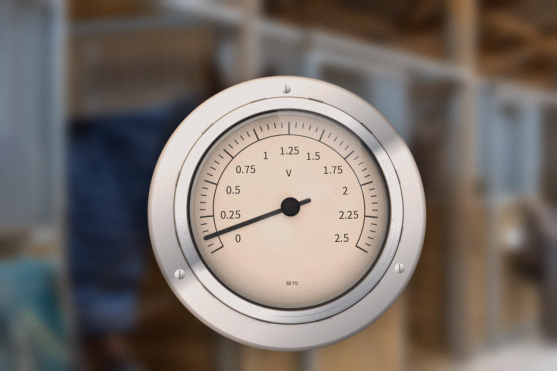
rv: 0.1; V
